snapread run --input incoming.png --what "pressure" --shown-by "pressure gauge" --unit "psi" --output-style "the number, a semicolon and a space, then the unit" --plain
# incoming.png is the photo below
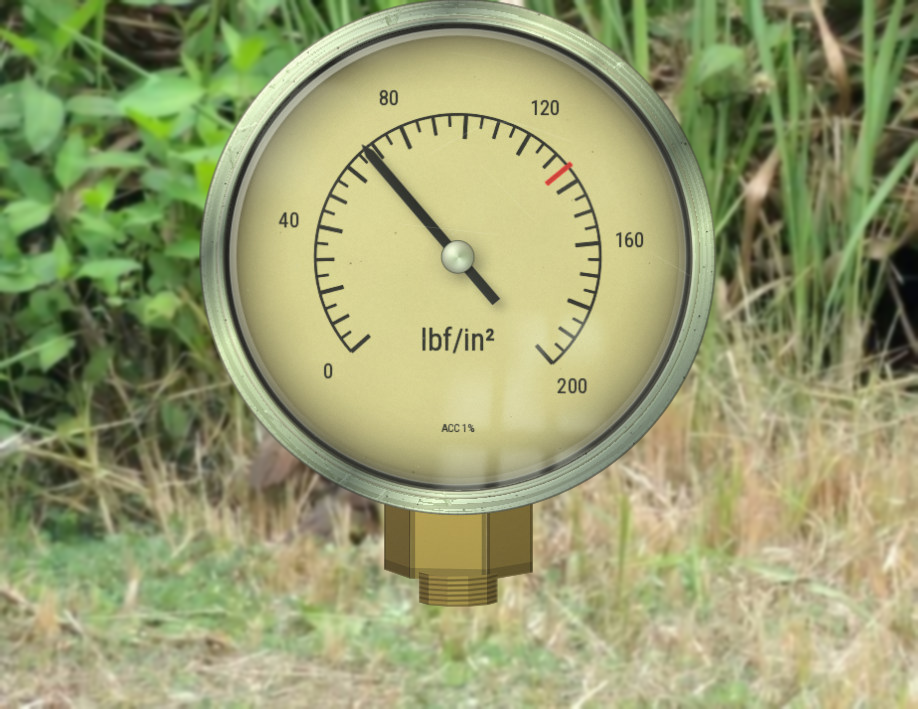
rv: 67.5; psi
